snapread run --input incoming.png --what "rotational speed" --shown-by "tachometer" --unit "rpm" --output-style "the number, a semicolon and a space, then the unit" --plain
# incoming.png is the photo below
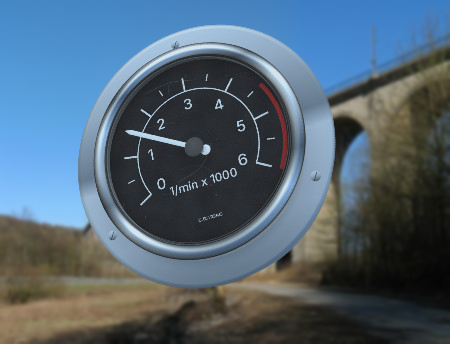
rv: 1500; rpm
